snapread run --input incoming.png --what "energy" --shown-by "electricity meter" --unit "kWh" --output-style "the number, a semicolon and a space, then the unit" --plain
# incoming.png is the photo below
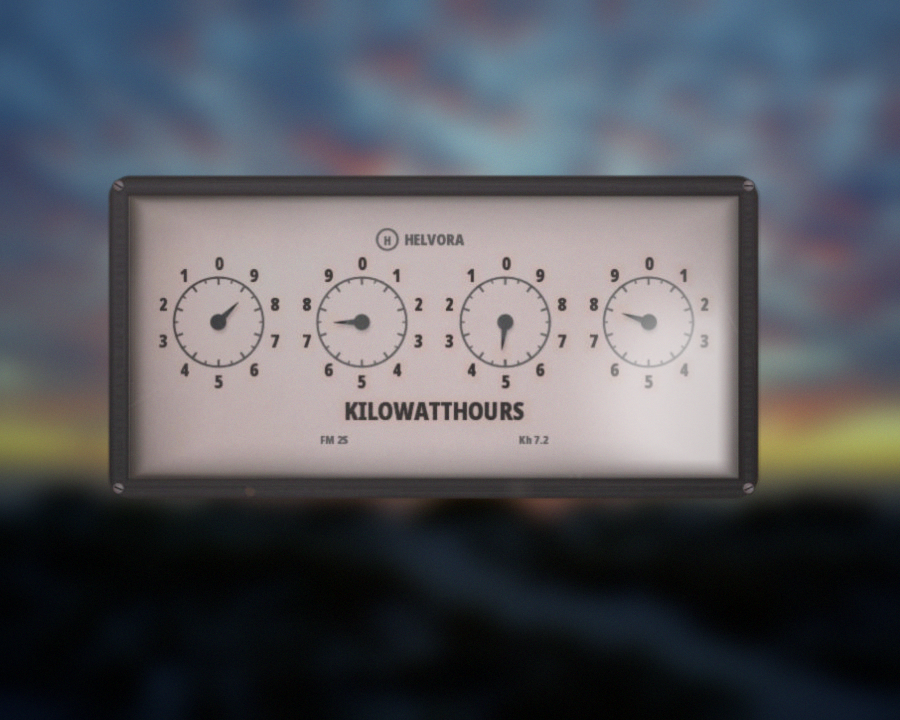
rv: 8748; kWh
